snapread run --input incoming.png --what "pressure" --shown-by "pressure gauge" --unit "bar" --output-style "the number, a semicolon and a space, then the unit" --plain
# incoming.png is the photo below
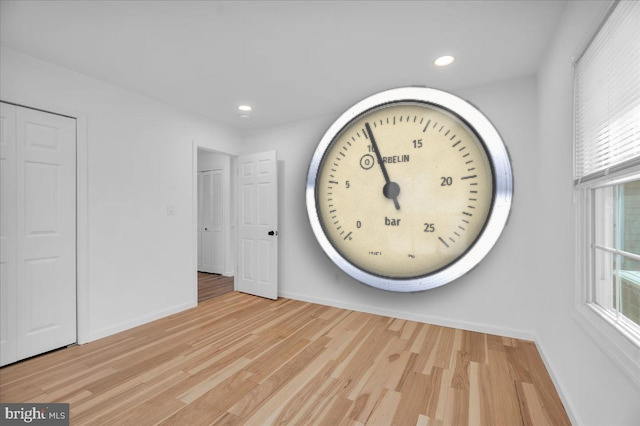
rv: 10.5; bar
